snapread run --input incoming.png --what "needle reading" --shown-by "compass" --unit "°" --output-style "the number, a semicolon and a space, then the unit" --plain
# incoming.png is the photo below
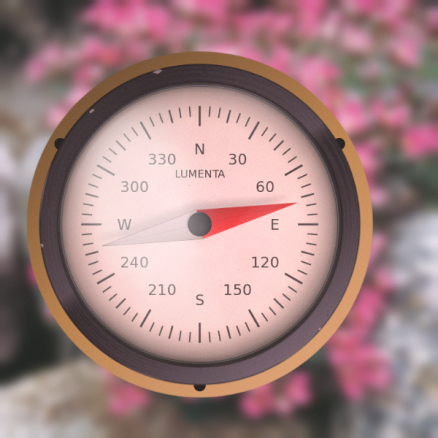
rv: 77.5; °
